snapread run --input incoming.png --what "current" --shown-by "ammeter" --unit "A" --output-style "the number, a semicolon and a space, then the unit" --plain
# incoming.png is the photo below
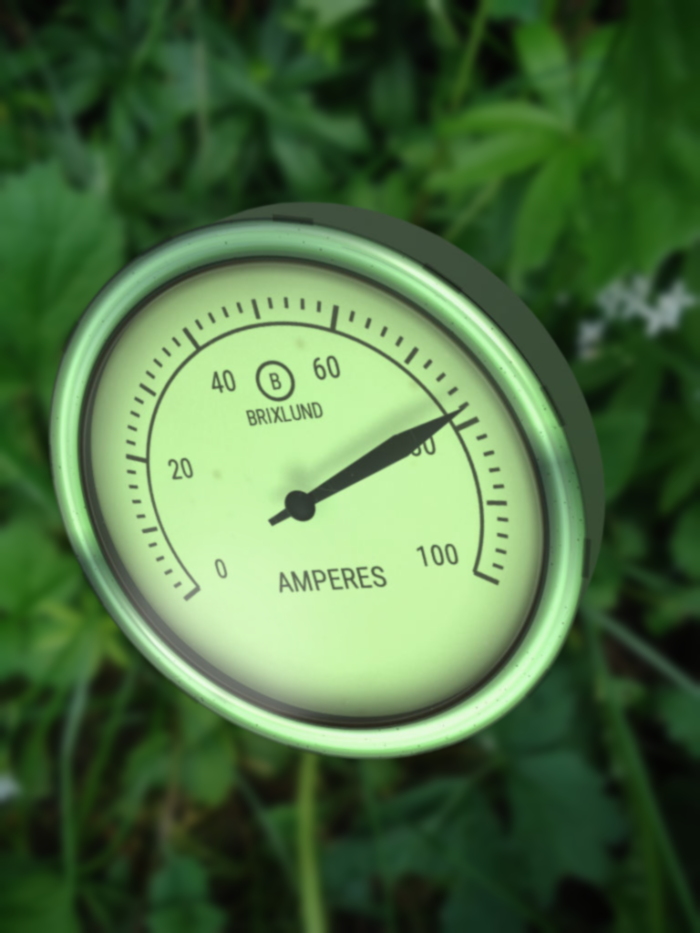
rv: 78; A
